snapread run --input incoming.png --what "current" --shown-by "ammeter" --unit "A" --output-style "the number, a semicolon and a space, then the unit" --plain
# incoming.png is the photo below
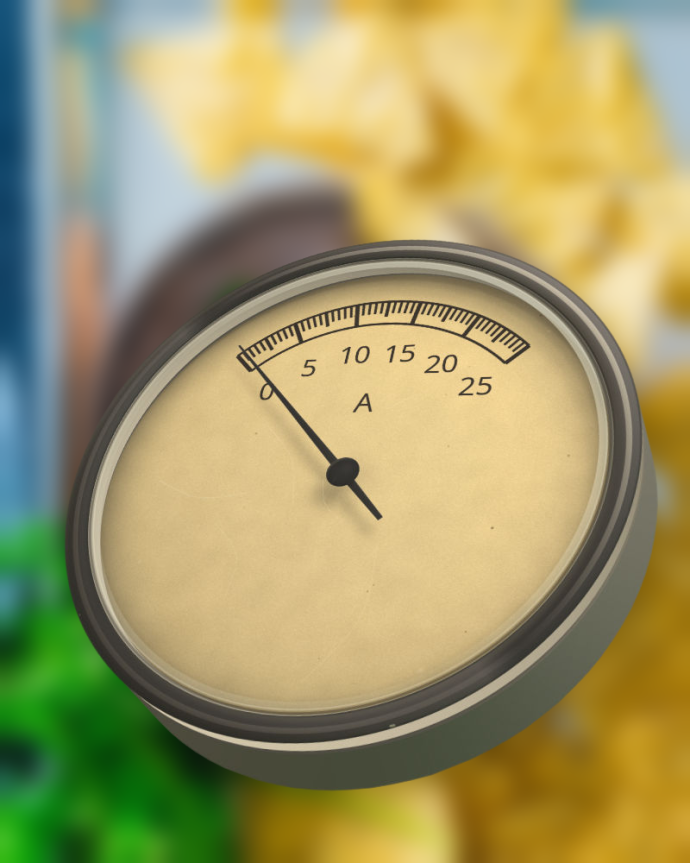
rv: 0.5; A
